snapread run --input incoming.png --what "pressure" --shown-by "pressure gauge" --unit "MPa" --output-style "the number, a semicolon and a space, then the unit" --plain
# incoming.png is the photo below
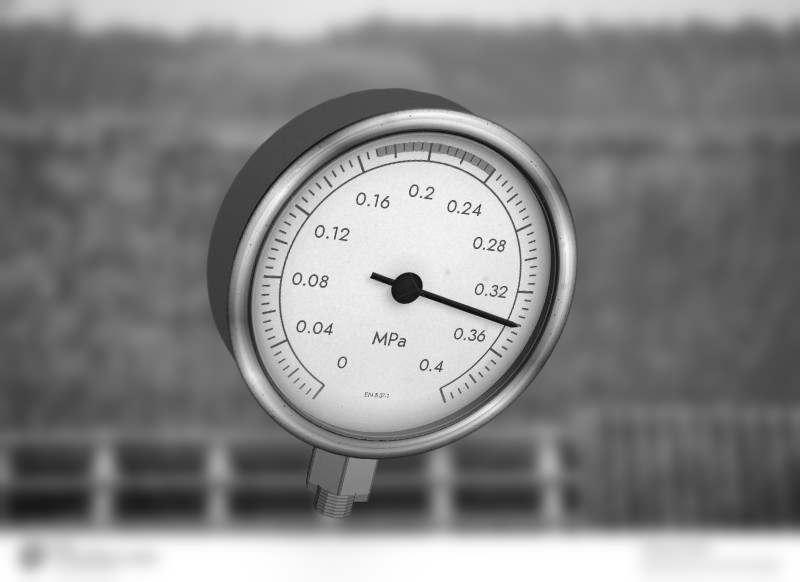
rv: 0.34; MPa
